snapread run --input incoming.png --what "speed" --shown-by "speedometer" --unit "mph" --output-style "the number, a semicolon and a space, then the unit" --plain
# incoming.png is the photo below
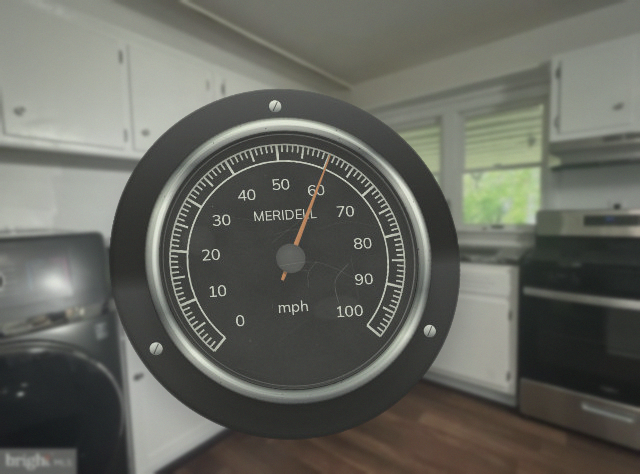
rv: 60; mph
